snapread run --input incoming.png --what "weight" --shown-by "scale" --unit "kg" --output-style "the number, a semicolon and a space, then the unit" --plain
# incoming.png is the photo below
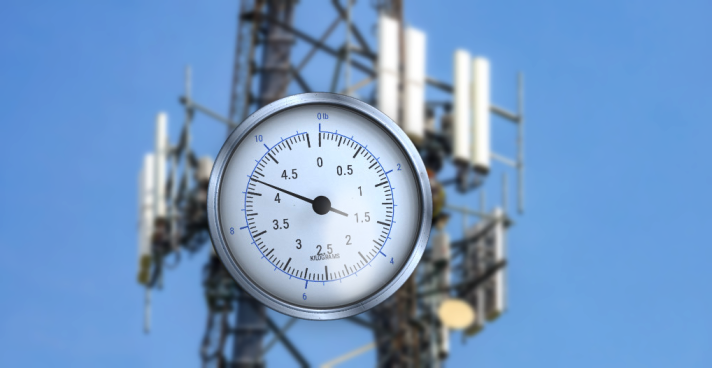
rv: 4.15; kg
